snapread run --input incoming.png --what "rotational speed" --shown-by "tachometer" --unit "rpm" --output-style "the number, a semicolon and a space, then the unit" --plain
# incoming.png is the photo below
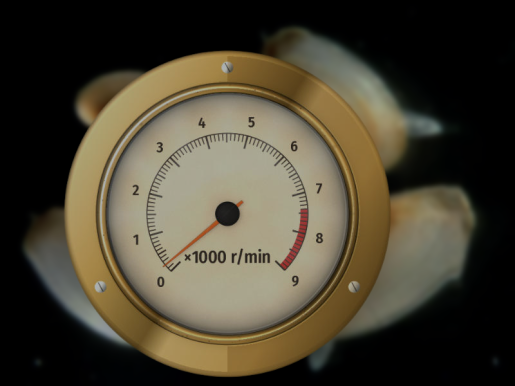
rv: 200; rpm
